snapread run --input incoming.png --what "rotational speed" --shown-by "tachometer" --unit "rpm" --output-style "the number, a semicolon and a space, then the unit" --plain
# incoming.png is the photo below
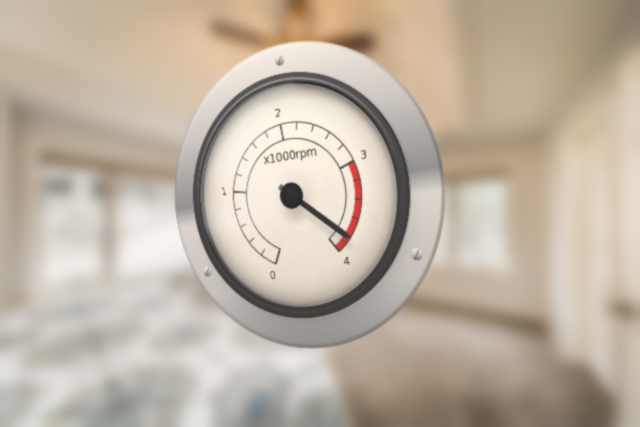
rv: 3800; rpm
